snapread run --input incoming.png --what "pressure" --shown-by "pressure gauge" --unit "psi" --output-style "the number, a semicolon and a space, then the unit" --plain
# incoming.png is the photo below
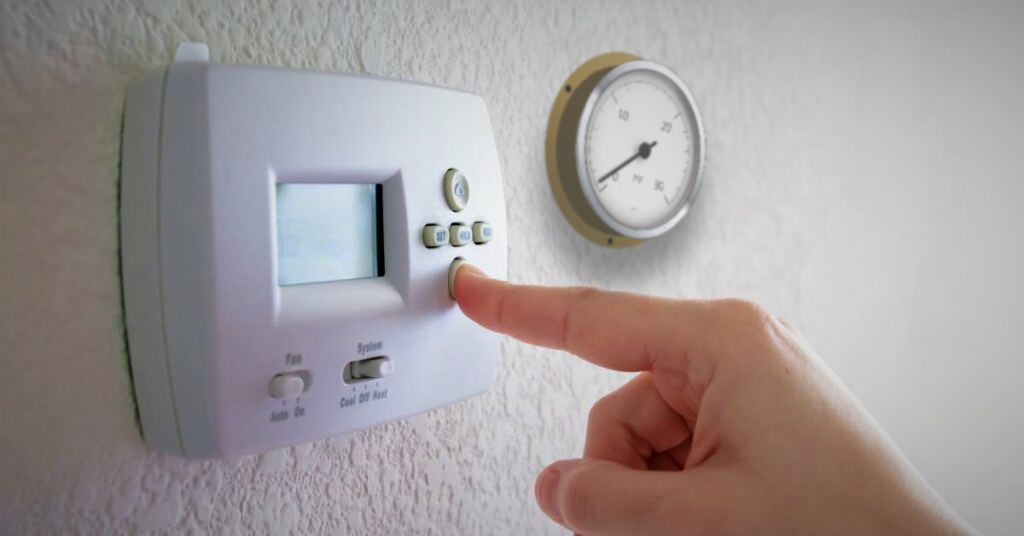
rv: 1; psi
